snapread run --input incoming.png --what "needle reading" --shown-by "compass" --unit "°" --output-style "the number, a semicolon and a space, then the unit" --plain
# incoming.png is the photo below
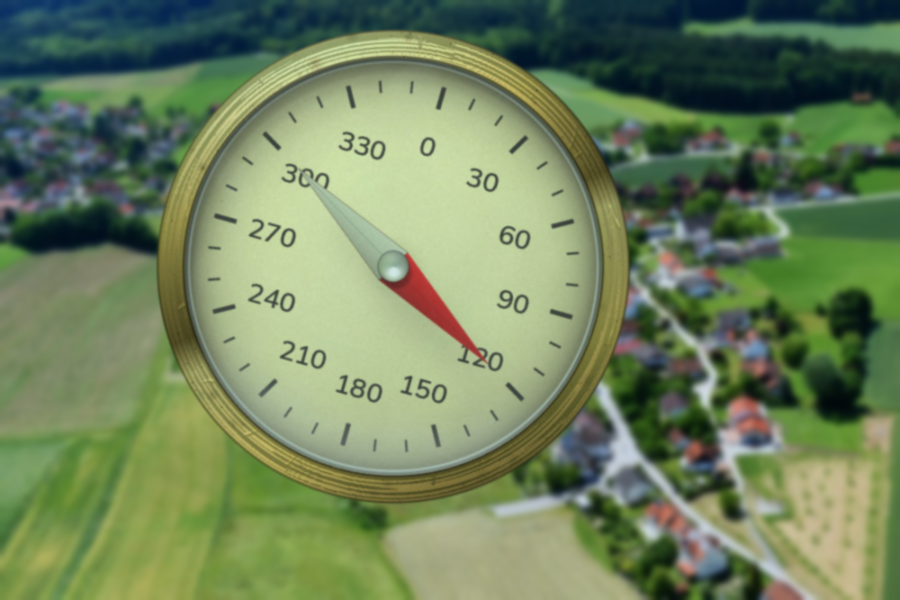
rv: 120; °
